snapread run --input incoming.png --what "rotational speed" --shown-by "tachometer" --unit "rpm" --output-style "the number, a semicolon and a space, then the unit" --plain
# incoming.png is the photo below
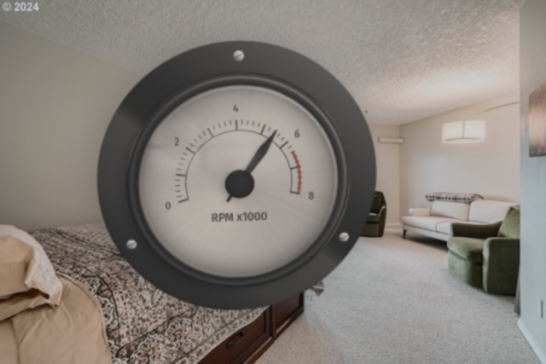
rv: 5400; rpm
